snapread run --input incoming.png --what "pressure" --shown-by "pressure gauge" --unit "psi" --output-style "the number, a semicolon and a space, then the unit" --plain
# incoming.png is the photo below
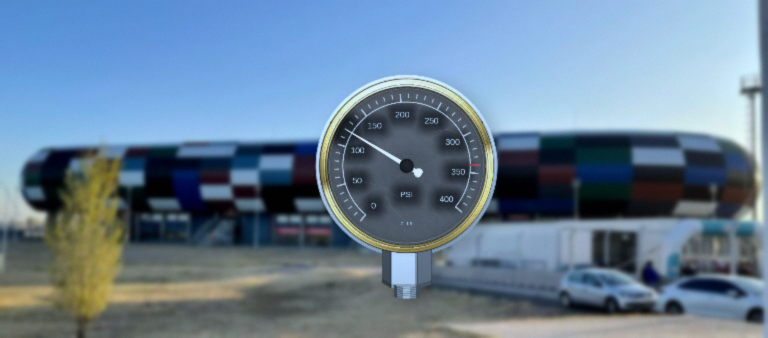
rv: 120; psi
